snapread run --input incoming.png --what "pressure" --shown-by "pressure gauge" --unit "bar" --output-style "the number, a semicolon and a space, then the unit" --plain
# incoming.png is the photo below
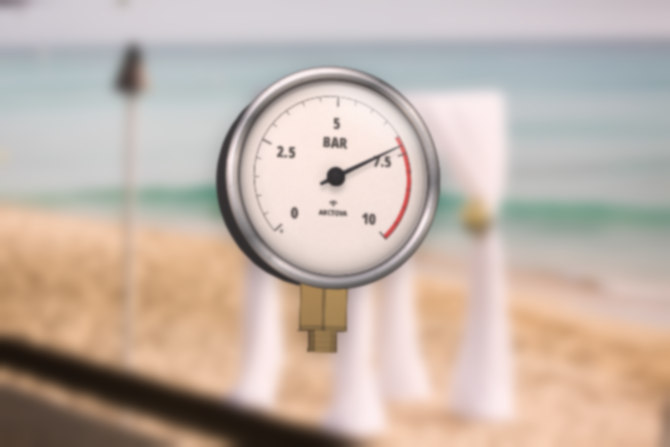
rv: 7.25; bar
